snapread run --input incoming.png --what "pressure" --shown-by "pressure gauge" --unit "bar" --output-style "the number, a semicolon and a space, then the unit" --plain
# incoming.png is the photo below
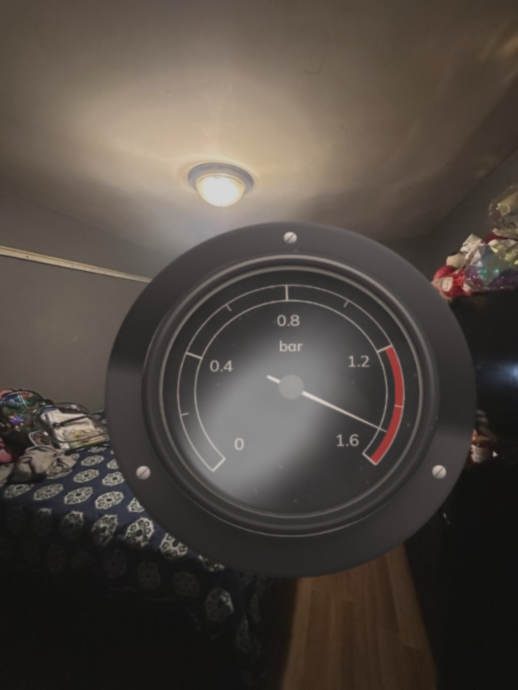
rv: 1.5; bar
